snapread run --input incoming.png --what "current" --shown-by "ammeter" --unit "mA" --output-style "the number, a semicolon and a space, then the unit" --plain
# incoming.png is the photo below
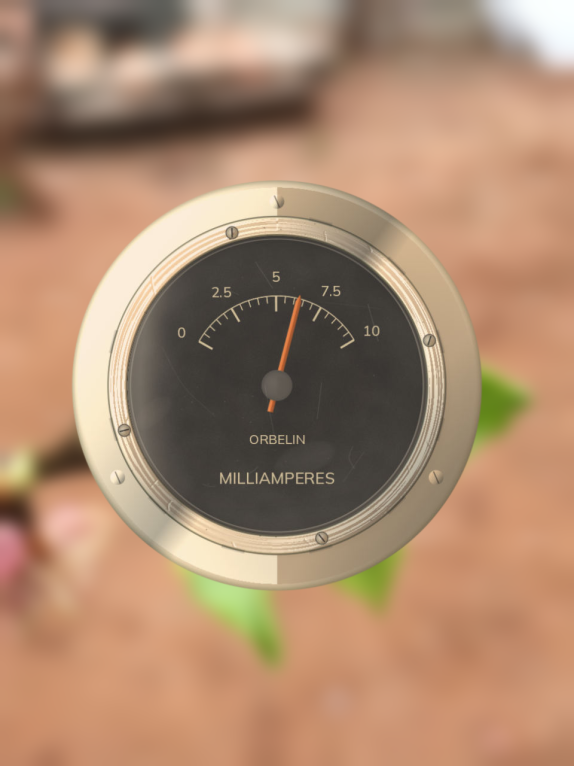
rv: 6.25; mA
